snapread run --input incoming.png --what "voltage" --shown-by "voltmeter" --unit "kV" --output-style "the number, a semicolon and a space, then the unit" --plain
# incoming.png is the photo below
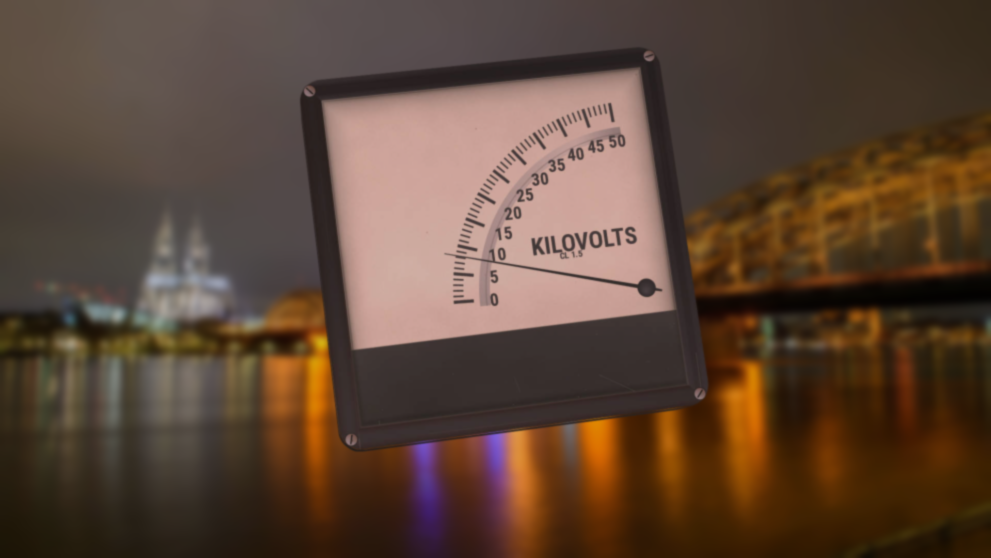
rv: 8; kV
